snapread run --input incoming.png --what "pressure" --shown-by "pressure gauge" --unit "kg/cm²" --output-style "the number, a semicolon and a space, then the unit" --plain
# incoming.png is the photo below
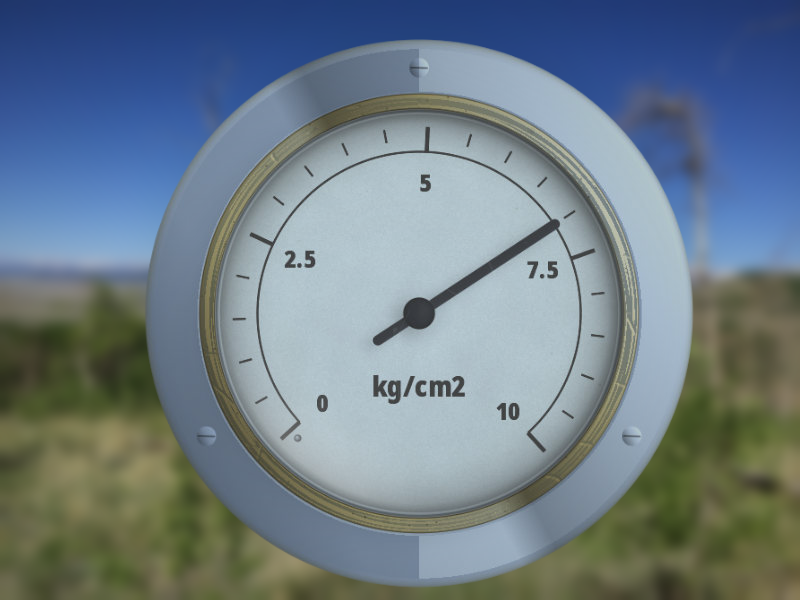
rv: 7; kg/cm²
